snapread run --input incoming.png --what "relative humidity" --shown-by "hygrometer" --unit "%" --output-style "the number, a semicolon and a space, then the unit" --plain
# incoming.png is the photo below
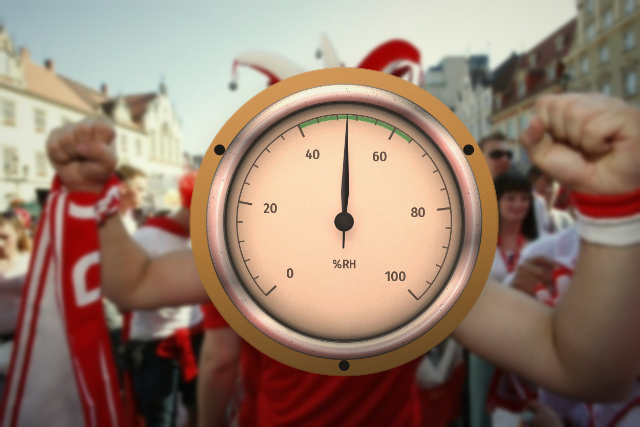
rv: 50; %
